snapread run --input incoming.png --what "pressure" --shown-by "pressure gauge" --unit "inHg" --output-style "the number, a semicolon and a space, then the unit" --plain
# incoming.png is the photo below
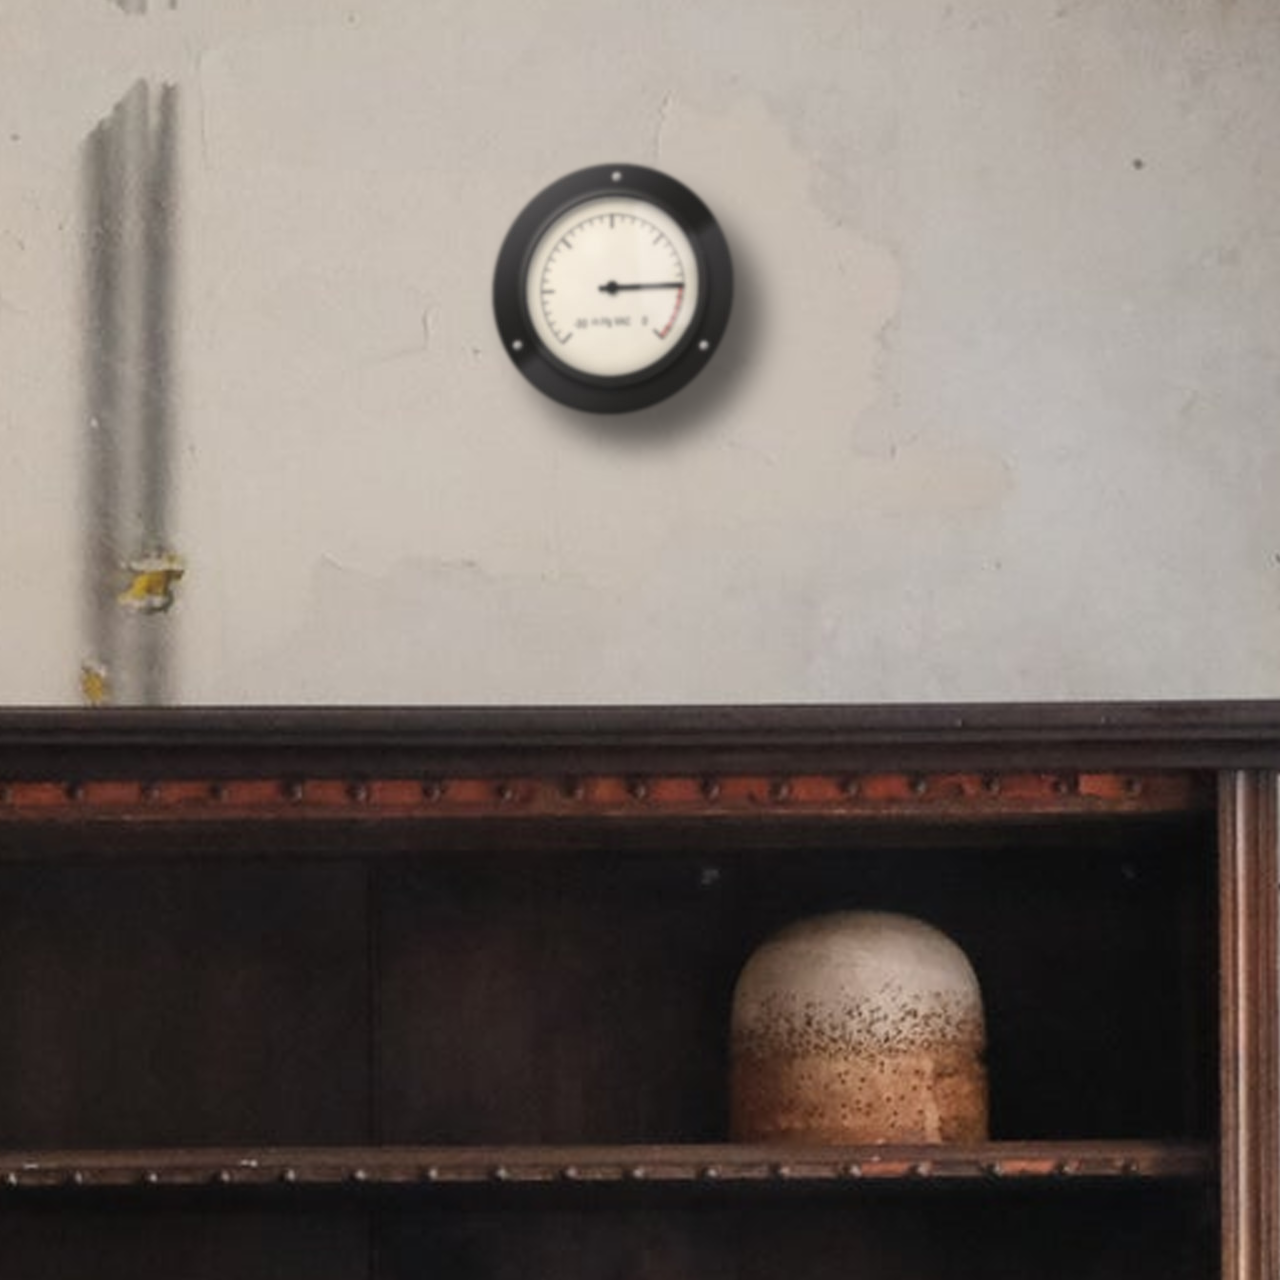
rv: -5; inHg
